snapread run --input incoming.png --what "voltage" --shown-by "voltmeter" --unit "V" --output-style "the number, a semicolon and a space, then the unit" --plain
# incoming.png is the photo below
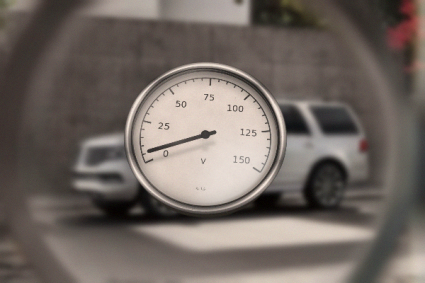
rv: 5; V
